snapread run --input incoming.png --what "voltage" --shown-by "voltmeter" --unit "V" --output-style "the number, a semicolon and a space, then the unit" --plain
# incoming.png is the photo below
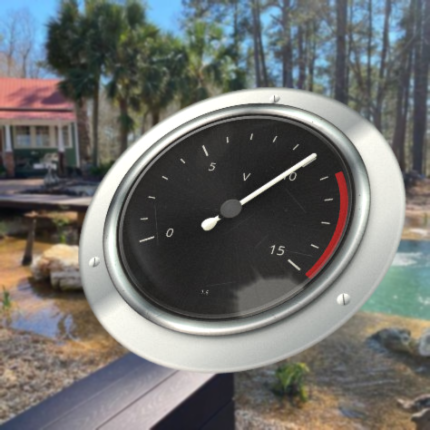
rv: 10; V
